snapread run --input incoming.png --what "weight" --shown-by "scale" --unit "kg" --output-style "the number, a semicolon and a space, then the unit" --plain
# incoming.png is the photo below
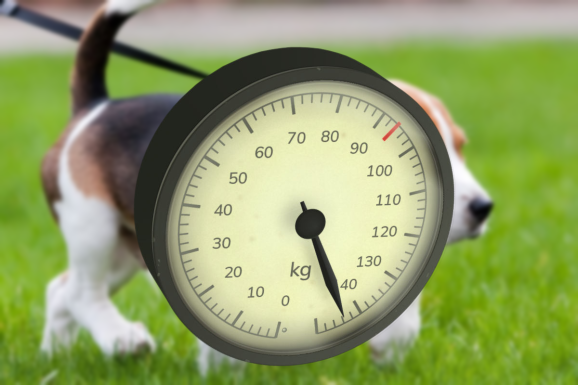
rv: 144; kg
